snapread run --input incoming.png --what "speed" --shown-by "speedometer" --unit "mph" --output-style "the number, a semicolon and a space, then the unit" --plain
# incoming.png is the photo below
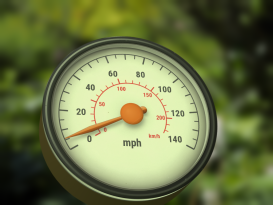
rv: 5; mph
